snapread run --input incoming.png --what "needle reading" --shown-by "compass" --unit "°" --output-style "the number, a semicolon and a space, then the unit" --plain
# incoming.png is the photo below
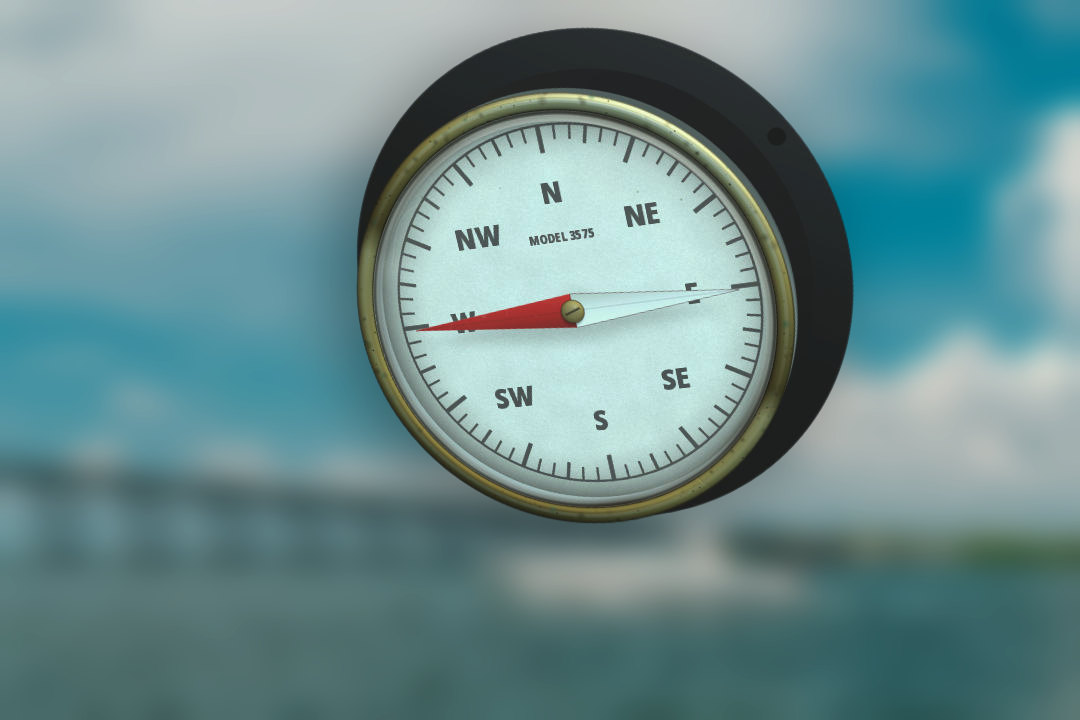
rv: 270; °
